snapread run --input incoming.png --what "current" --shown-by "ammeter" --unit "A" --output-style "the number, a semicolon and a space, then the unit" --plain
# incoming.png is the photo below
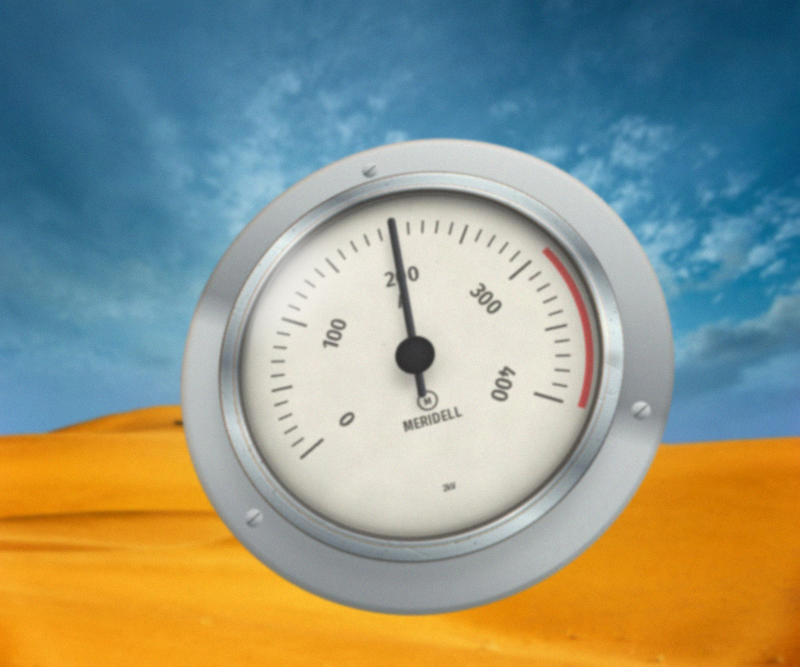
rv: 200; A
